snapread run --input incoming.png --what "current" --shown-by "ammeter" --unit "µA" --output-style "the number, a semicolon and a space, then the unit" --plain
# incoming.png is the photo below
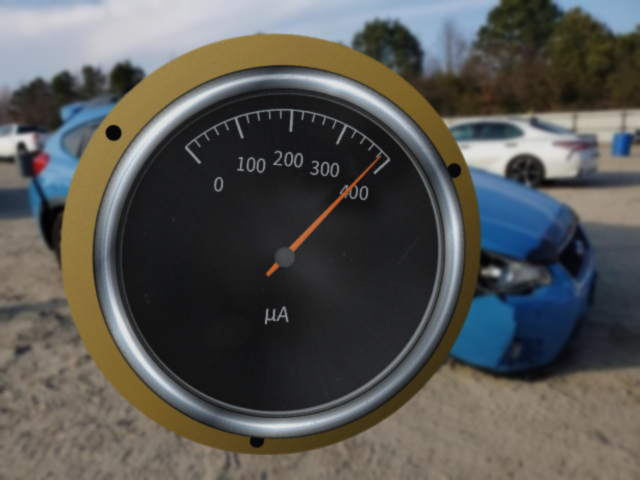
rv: 380; µA
